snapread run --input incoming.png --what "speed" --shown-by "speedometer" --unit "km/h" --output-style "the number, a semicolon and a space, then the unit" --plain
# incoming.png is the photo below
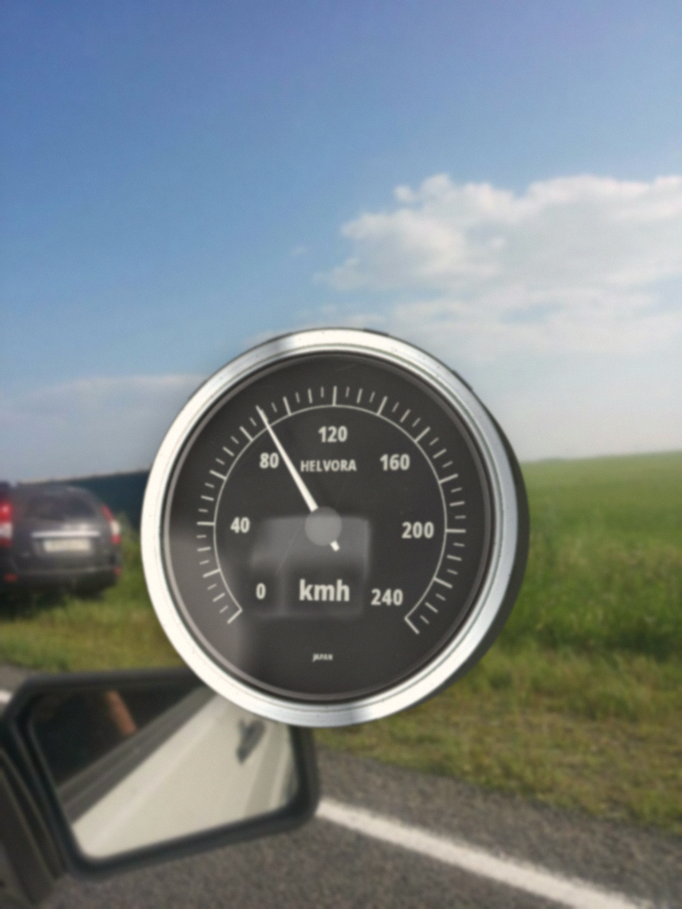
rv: 90; km/h
